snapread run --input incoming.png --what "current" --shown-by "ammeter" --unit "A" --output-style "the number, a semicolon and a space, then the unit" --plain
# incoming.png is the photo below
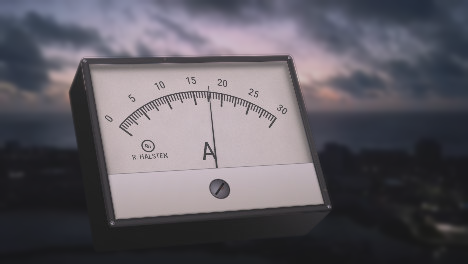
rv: 17.5; A
